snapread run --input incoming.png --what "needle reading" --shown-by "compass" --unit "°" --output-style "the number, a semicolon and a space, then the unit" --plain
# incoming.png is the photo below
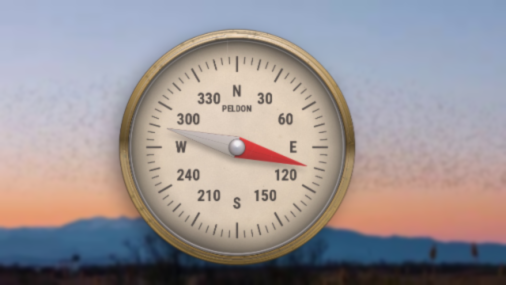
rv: 105; °
